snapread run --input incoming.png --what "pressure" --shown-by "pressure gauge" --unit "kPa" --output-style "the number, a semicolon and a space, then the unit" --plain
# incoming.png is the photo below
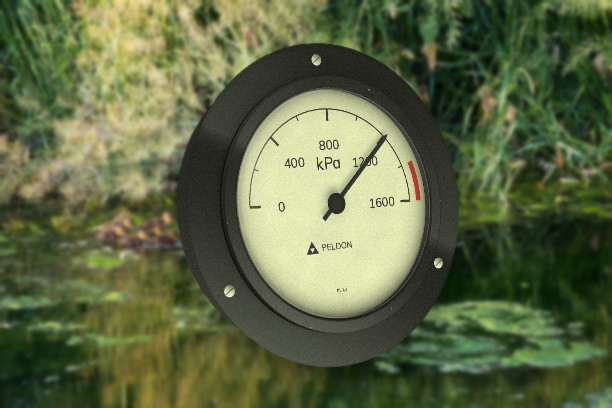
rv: 1200; kPa
